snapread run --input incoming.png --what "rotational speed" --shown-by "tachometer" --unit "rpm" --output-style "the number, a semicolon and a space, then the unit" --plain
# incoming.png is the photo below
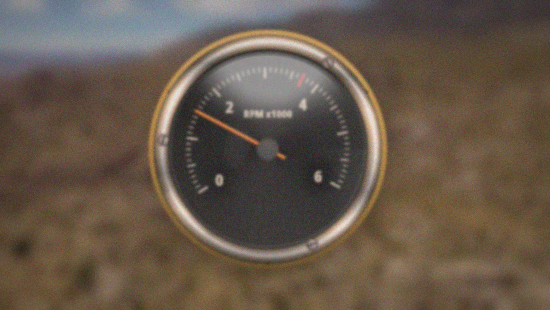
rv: 1500; rpm
